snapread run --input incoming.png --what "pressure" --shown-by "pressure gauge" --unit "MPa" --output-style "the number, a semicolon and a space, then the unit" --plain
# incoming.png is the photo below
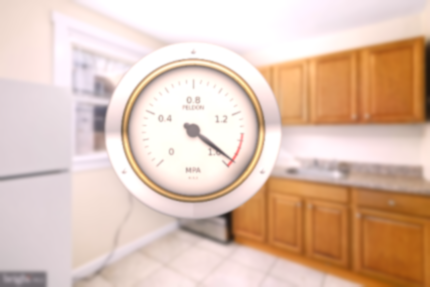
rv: 1.55; MPa
